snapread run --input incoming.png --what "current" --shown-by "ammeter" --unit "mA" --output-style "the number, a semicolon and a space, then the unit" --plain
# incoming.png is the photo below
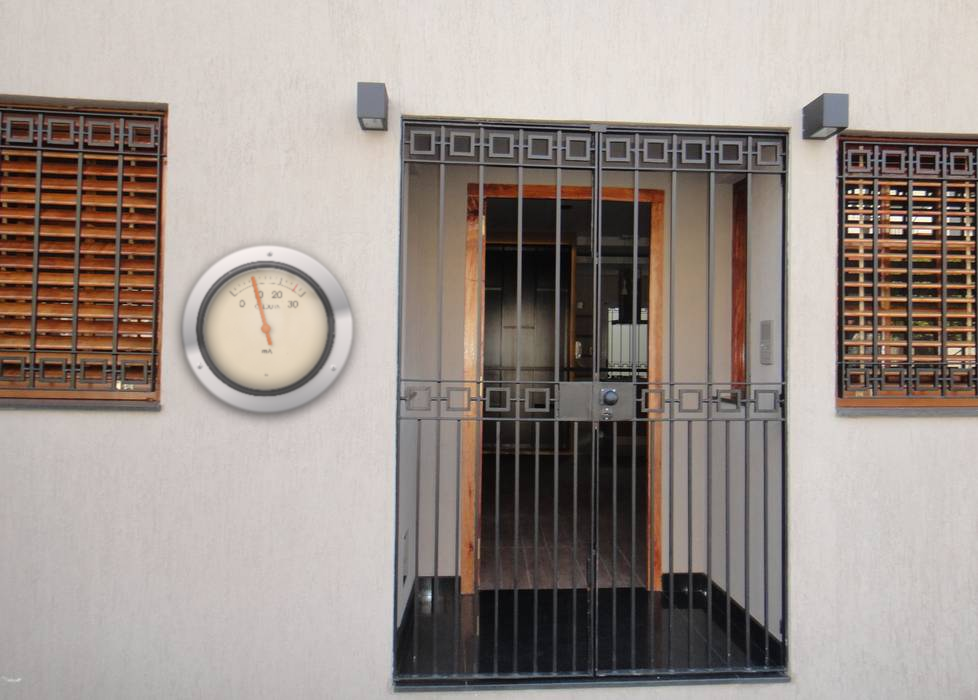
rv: 10; mA
